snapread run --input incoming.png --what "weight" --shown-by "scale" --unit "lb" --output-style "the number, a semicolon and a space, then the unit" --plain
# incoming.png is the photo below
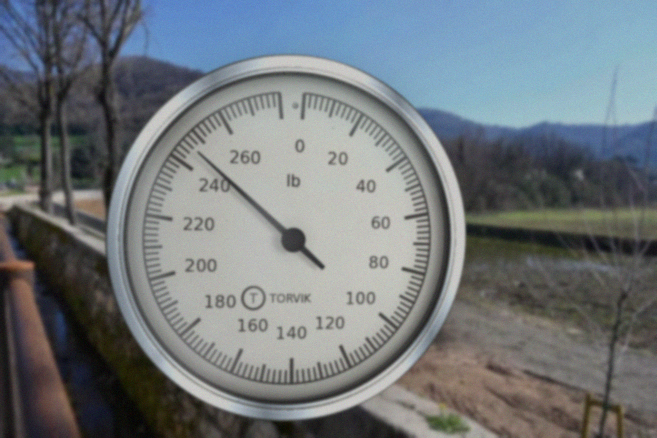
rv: 246; lb
